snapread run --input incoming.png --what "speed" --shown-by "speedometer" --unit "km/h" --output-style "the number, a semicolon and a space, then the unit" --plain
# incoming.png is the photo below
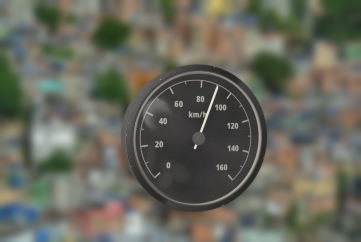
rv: 90; km/h
